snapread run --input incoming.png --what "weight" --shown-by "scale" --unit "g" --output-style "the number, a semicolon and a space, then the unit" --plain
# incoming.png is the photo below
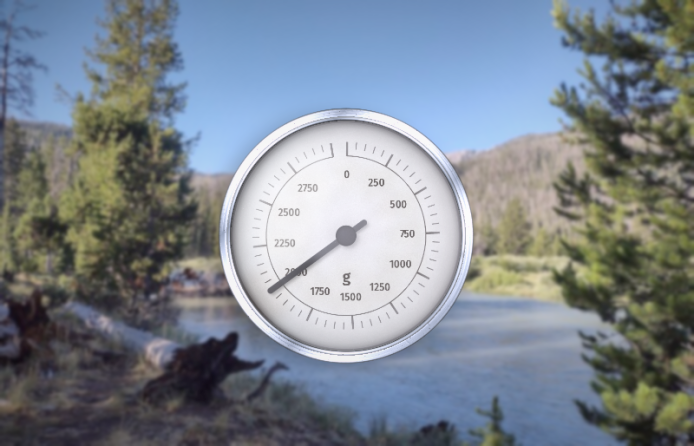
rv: 2000; g
